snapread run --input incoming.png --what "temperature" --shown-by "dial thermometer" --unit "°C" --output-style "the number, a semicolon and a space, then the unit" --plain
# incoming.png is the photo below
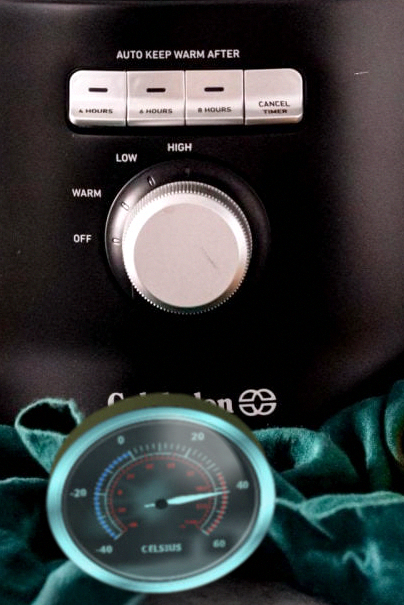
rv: 40; °C
